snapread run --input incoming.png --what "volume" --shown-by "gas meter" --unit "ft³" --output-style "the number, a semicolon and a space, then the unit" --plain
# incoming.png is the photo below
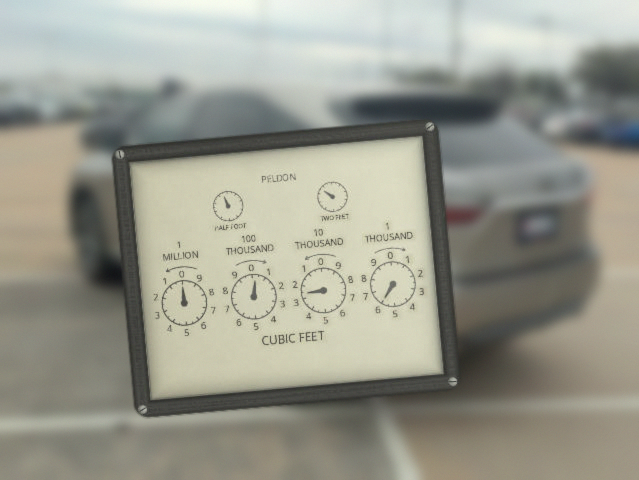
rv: 2600; ft³
